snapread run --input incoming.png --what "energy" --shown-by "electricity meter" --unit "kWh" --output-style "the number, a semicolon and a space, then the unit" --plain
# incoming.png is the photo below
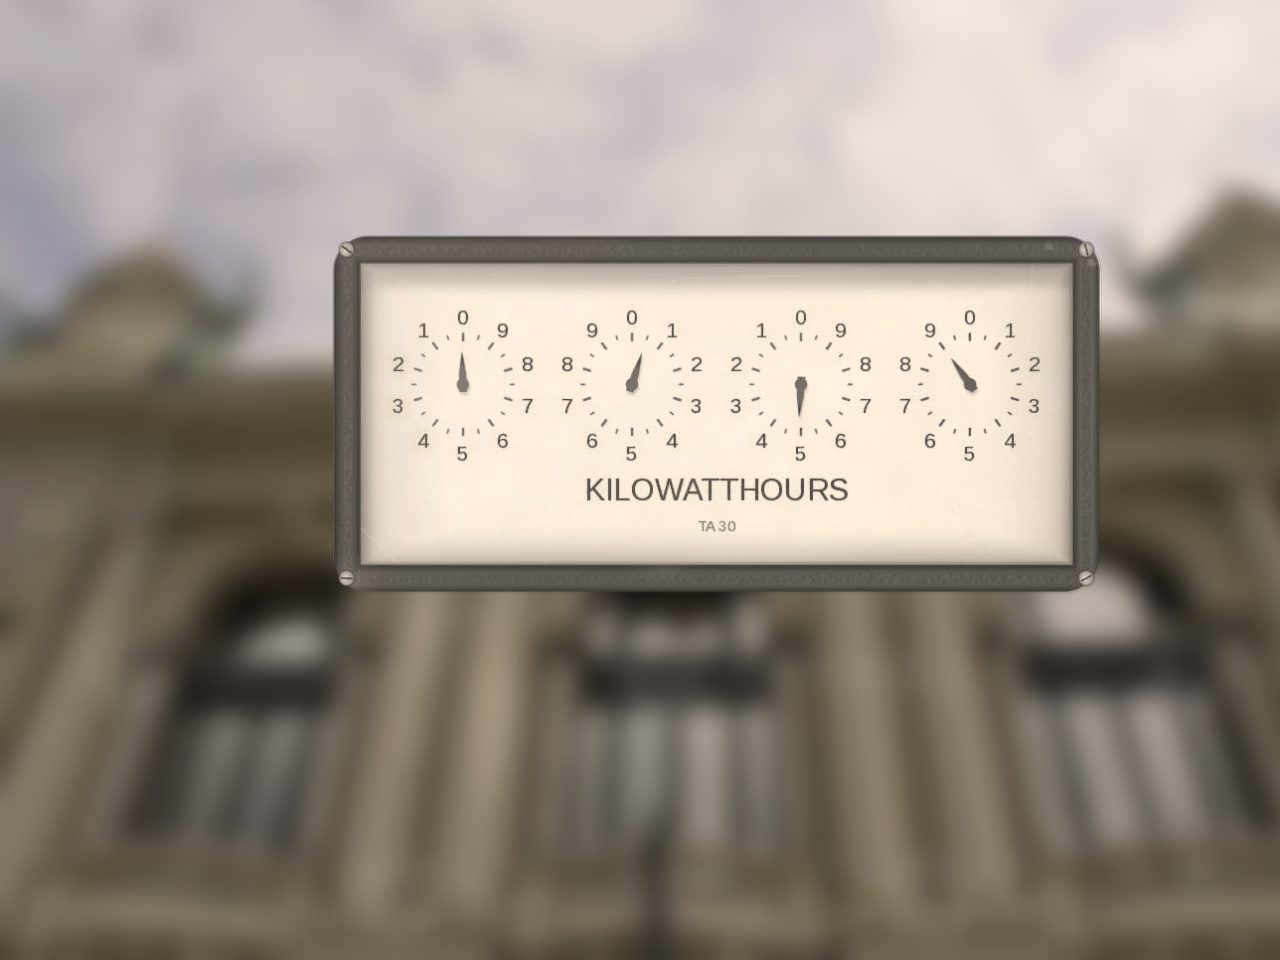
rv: 49; kWh
